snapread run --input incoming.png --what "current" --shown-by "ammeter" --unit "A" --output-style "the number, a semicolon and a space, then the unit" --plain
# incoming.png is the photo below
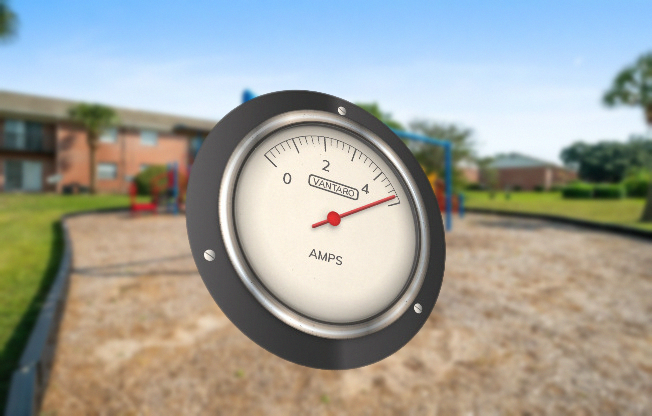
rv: 4.8; A
